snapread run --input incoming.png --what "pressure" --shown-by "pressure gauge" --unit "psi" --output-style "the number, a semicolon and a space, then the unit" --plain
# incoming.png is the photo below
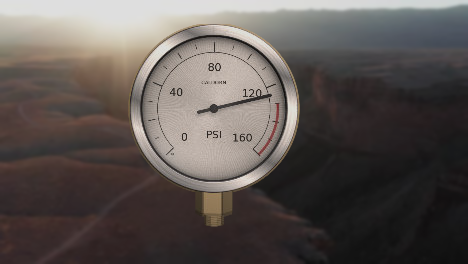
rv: 125; psi
